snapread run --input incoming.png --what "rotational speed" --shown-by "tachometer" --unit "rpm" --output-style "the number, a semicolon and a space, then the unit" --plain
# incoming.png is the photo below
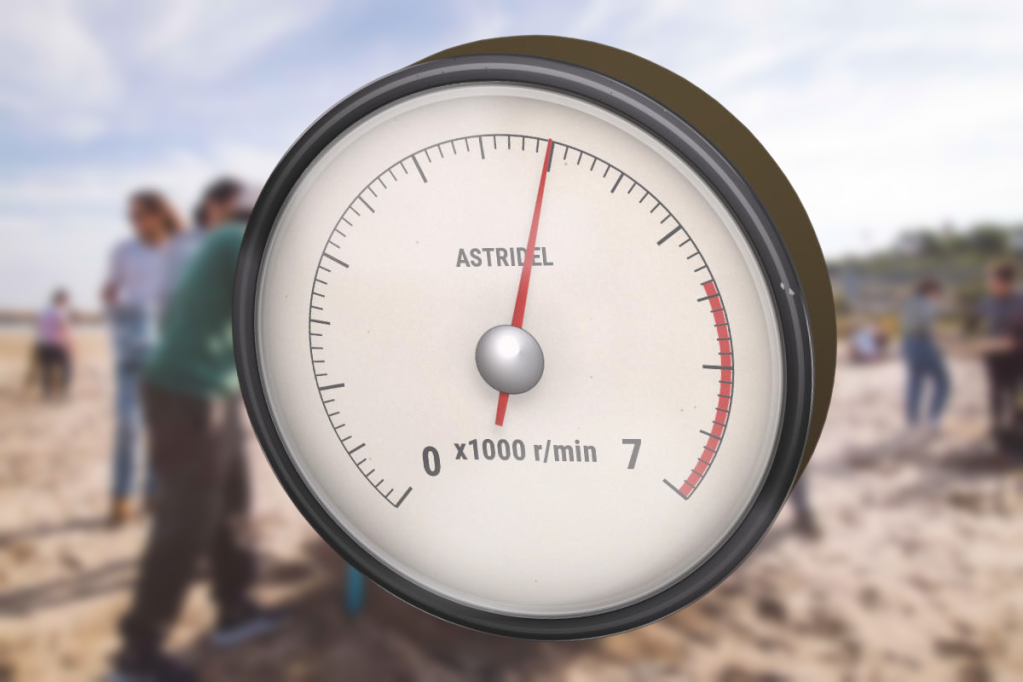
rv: 4000; rpm
